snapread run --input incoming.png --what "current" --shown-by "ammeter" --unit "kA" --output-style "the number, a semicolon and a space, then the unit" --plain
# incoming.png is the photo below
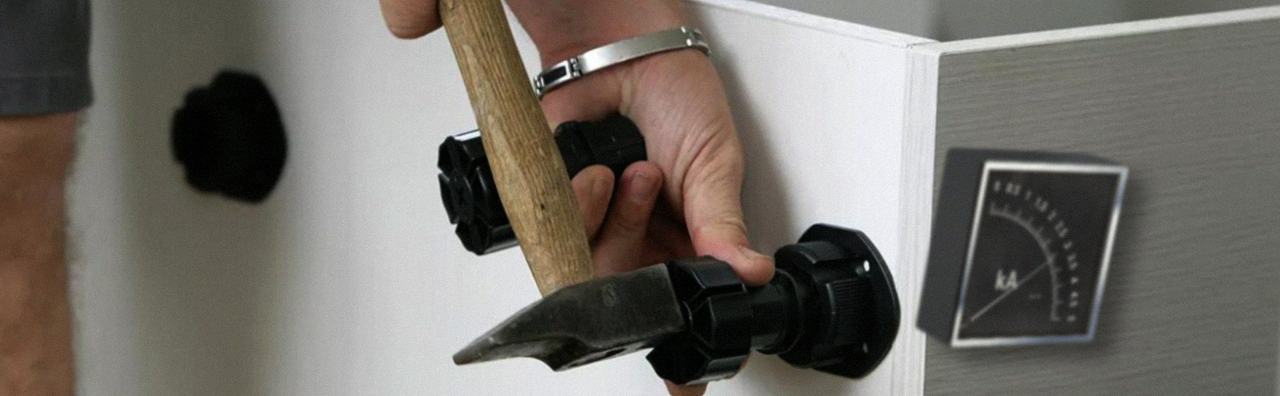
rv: 3; kA
